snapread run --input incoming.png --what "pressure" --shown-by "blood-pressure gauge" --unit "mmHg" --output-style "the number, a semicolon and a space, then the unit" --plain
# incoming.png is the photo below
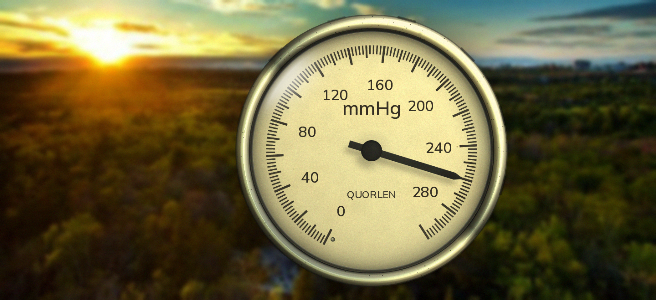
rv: 260; mmHg
